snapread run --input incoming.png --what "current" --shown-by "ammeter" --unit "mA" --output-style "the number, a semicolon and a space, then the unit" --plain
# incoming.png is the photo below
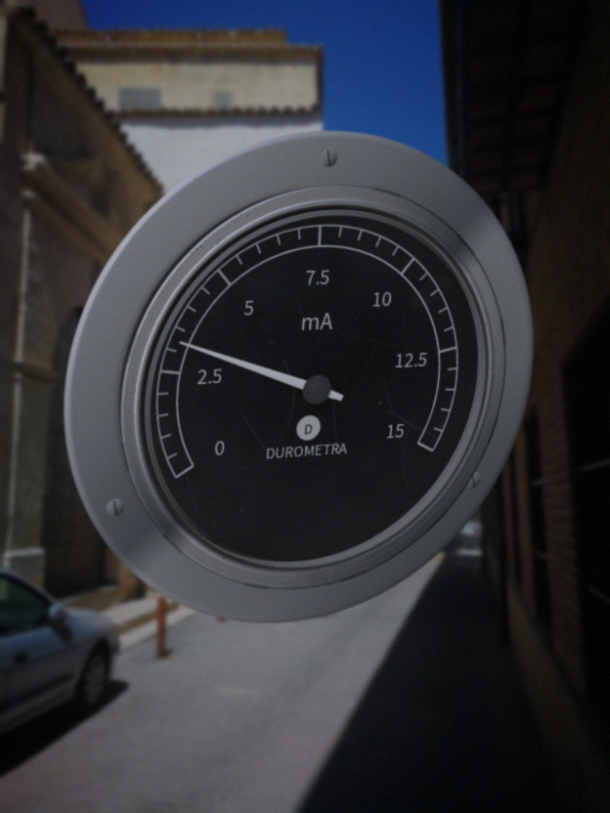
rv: 3.25; mA
